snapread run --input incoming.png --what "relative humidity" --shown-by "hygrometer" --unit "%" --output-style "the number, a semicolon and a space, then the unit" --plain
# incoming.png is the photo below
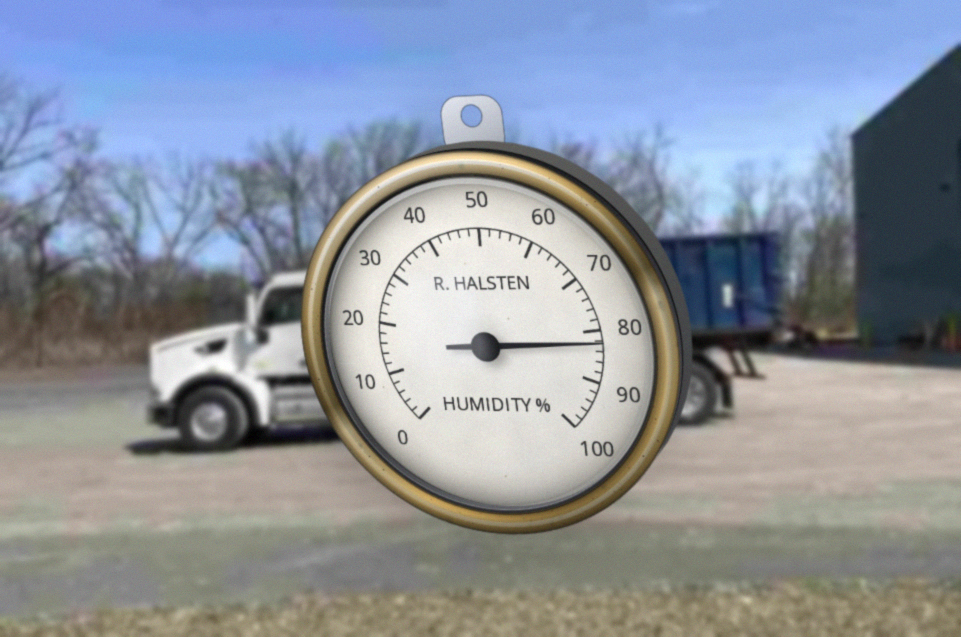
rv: 82; %
